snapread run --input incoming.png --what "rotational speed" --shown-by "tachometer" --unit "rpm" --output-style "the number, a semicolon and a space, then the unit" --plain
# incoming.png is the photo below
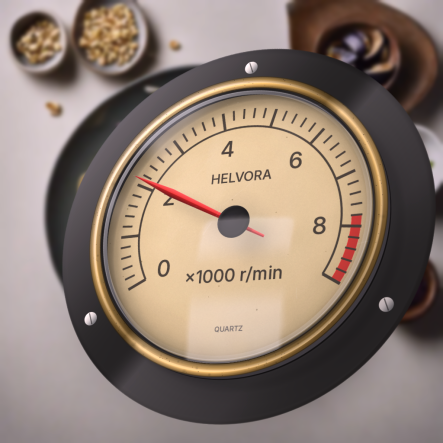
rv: 2100; rpm
